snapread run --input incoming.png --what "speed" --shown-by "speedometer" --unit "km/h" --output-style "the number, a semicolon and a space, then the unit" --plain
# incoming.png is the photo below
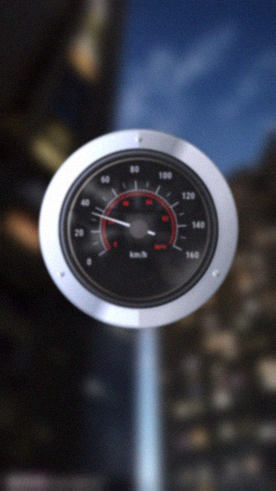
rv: 35; km/h
